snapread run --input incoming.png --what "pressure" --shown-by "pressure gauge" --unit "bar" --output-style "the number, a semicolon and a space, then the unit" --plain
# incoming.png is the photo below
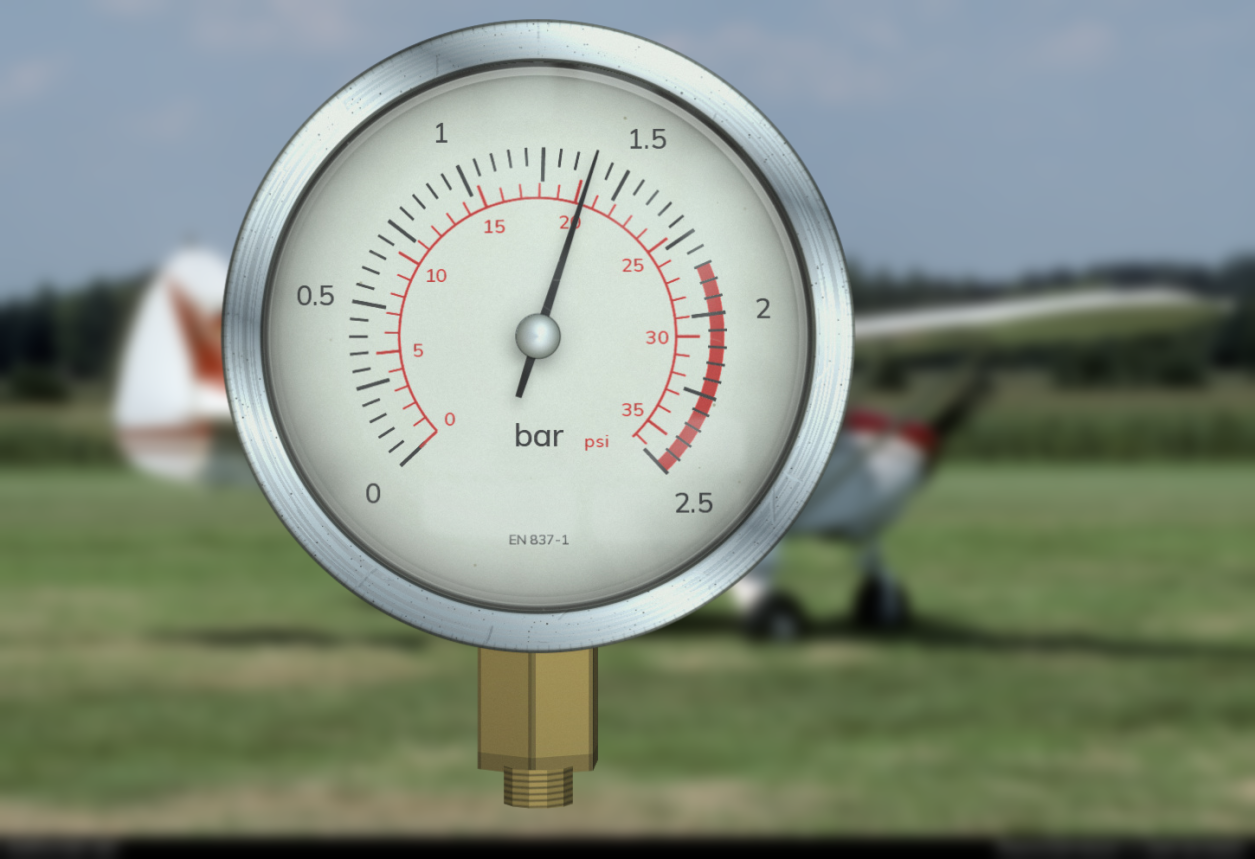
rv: 1.4; bar
